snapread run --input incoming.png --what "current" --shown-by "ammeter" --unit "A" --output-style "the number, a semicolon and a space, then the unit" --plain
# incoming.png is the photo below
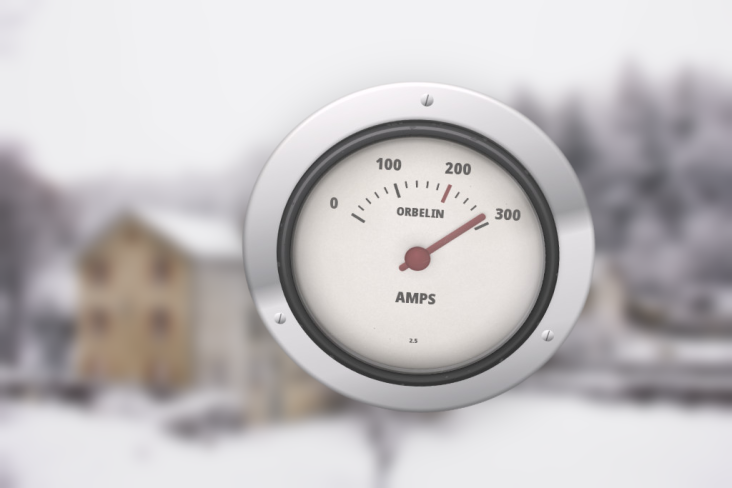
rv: 280; A
